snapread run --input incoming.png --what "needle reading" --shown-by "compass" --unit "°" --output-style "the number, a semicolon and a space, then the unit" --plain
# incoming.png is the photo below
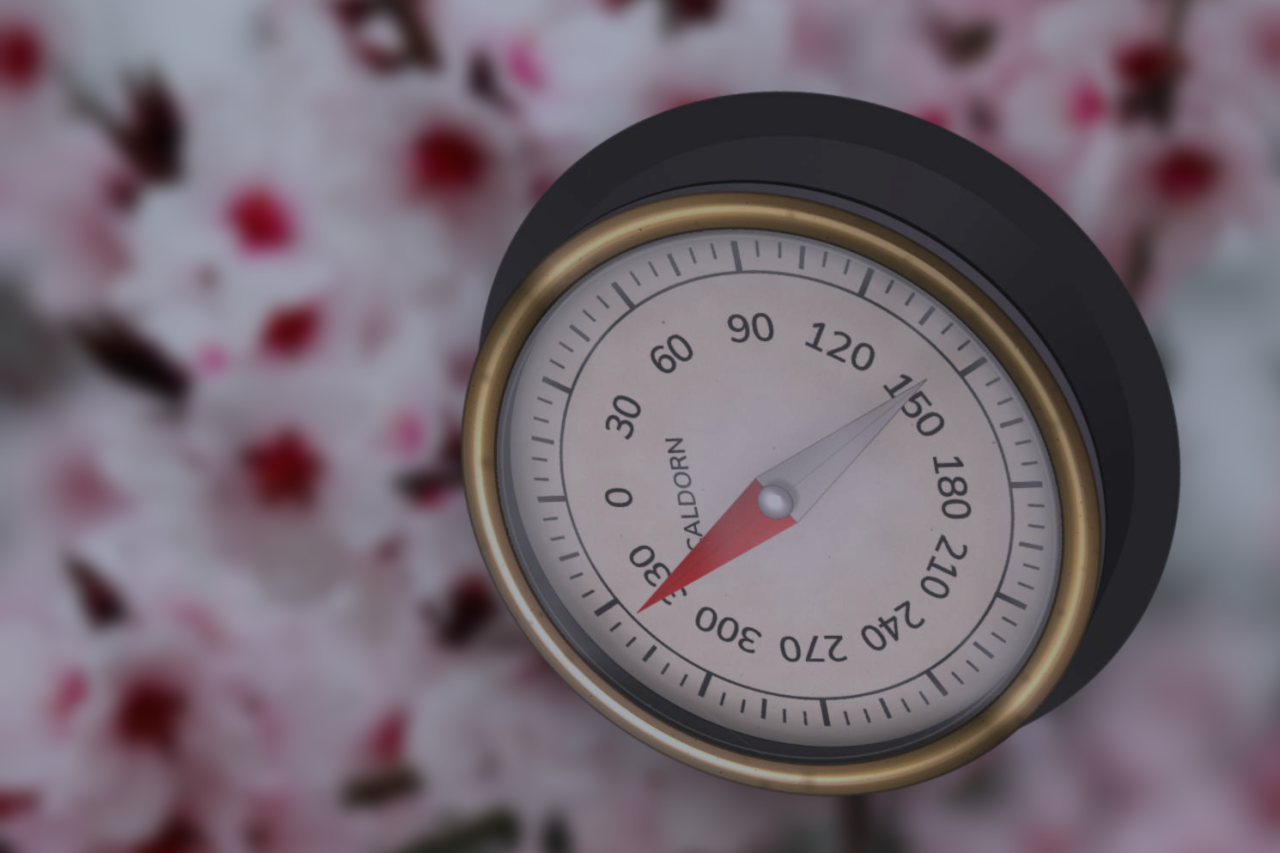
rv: 325; °
